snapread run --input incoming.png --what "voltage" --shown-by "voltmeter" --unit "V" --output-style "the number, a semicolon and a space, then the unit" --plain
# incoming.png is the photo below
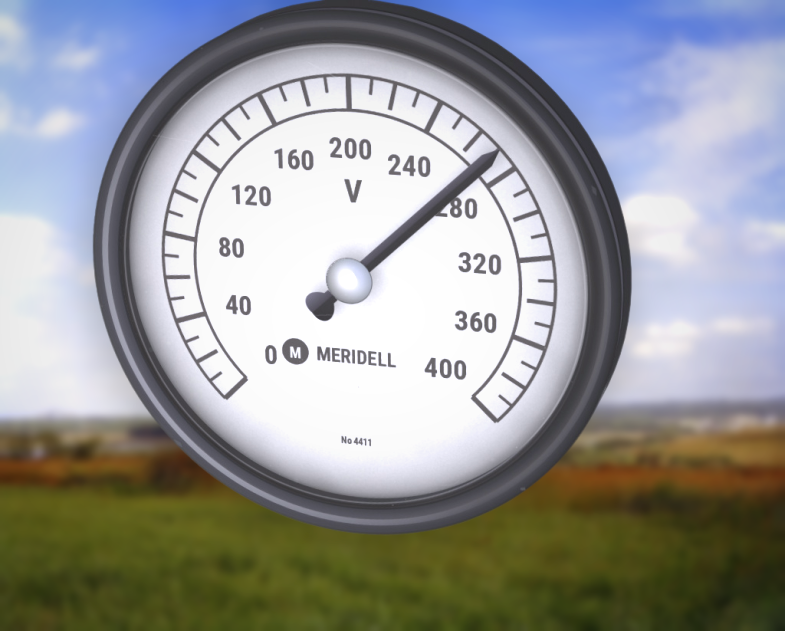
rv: 270; V
